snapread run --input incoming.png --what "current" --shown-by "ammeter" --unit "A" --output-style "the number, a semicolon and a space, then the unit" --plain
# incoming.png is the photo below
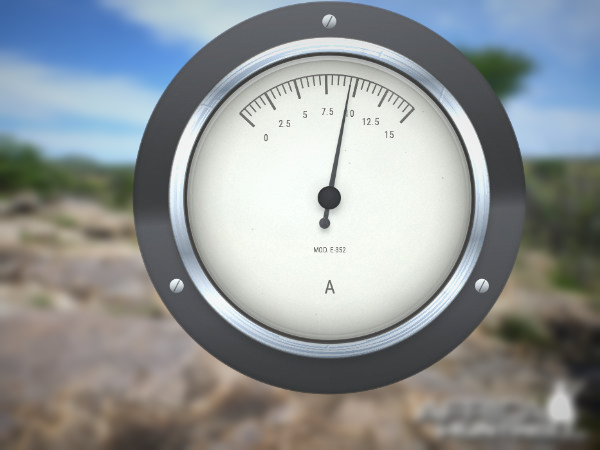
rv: 9.5; A
